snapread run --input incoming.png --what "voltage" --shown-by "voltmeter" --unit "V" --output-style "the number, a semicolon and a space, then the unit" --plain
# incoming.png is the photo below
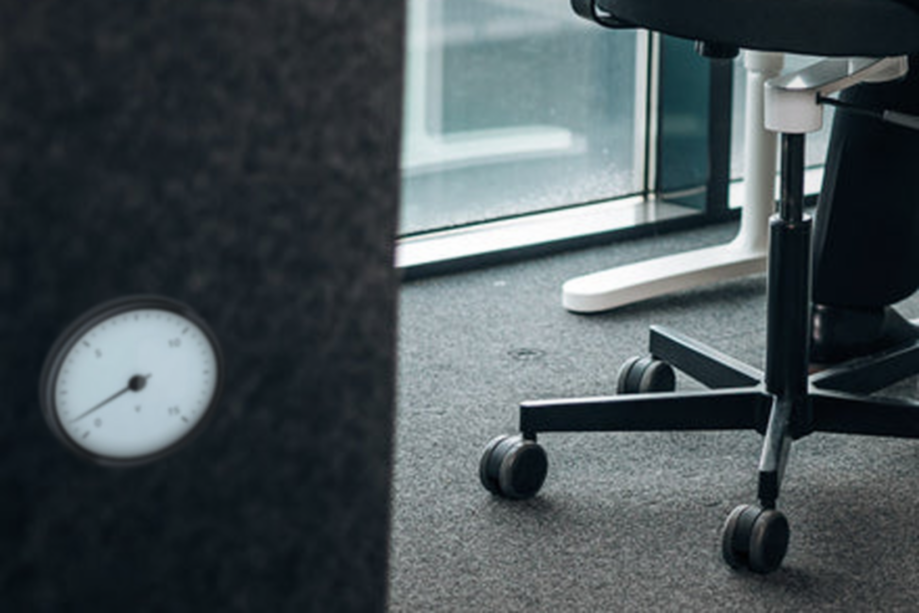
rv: 1; V
